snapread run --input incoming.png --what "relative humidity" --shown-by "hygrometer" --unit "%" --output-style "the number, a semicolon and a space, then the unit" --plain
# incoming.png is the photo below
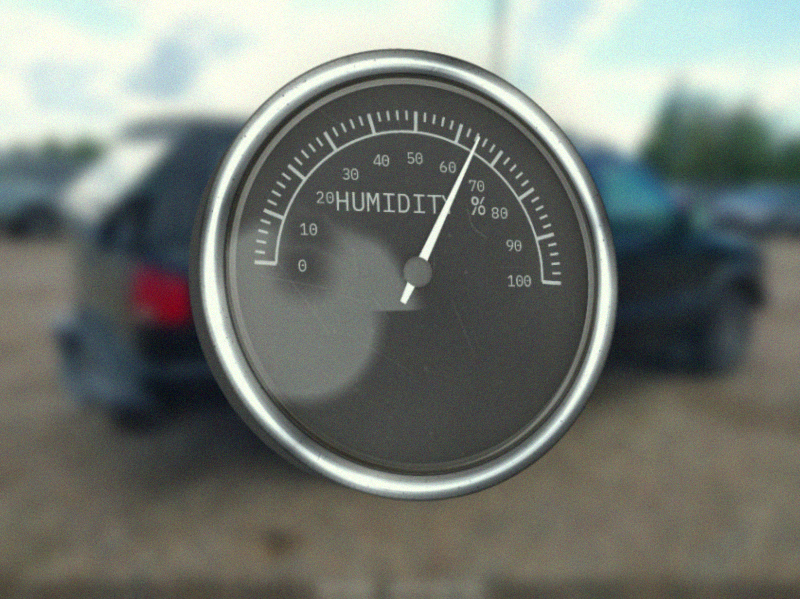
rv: 64; %
